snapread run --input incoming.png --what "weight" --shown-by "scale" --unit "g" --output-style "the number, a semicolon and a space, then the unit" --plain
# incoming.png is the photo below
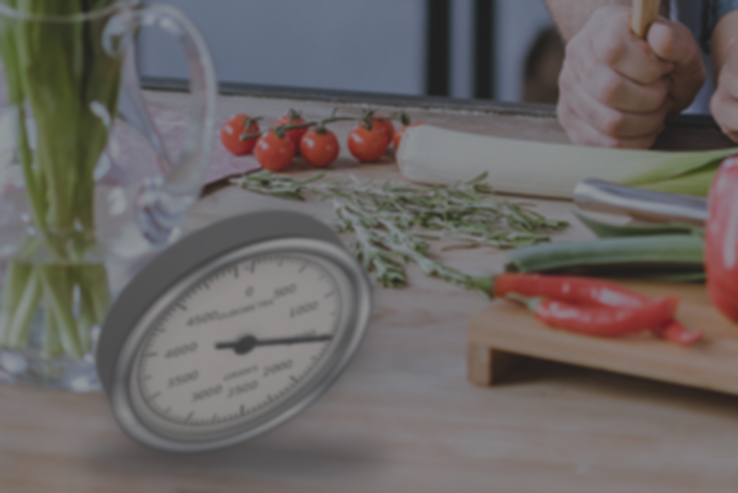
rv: 1500; g
